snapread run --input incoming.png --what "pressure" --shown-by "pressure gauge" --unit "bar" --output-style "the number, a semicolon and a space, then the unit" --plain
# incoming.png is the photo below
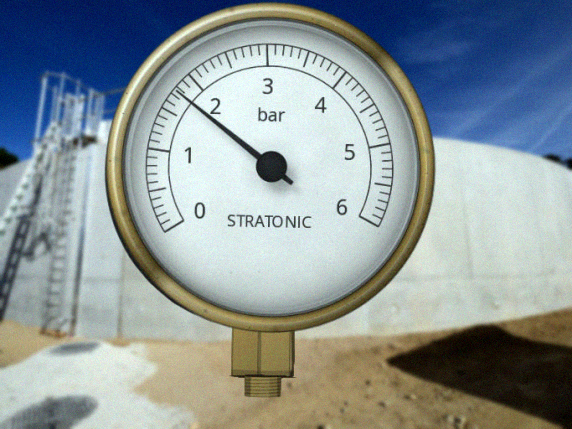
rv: 1.75; bar
